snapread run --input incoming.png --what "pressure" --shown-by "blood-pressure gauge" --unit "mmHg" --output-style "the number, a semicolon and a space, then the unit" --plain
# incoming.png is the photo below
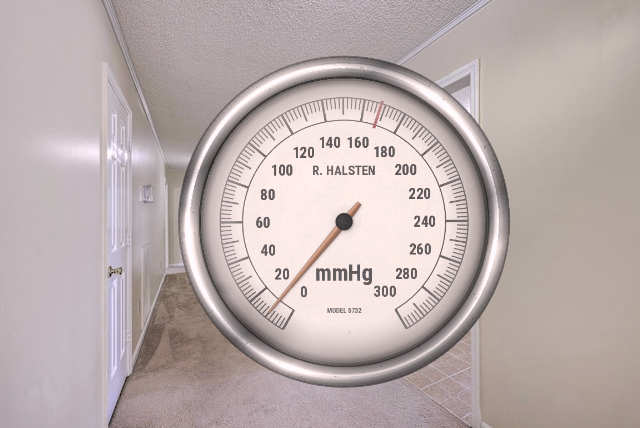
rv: 10; mmHg
